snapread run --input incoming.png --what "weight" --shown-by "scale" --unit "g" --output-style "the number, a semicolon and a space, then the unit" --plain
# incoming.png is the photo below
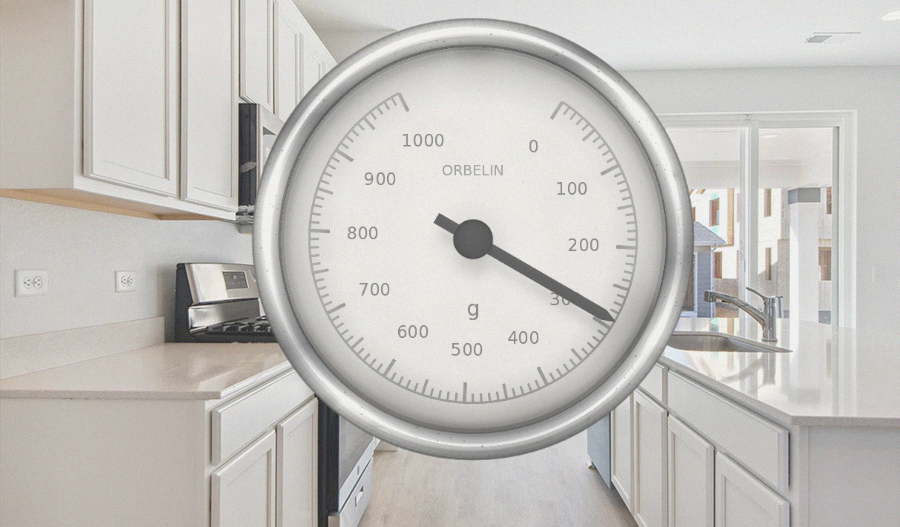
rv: 290; g
